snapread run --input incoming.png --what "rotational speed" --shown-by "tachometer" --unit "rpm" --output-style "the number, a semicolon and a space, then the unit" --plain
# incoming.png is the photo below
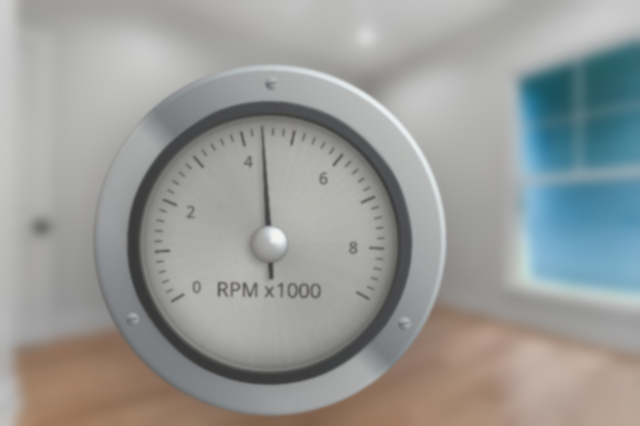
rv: 4400; rpm
